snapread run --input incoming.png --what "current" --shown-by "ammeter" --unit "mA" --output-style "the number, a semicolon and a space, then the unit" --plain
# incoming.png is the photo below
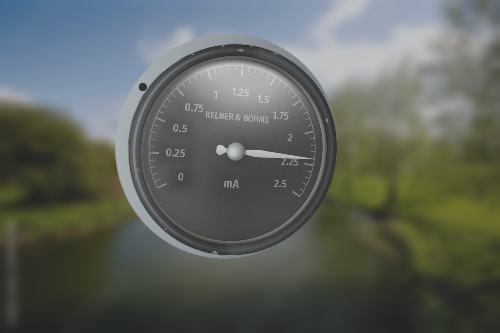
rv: 2.2; mA
